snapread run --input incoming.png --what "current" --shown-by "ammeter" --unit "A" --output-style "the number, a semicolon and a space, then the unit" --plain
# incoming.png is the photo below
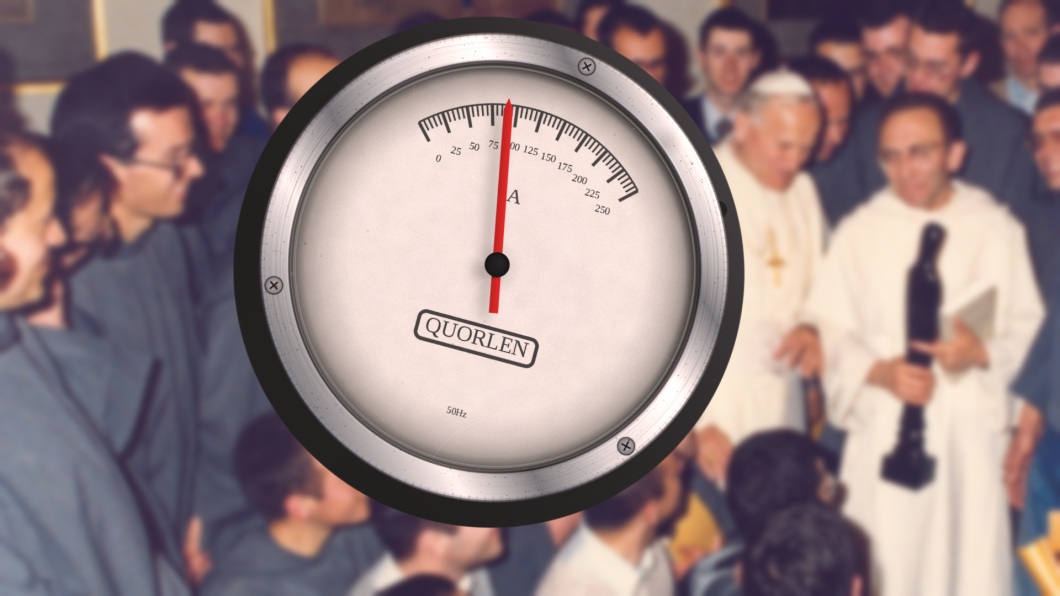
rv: 90; A
